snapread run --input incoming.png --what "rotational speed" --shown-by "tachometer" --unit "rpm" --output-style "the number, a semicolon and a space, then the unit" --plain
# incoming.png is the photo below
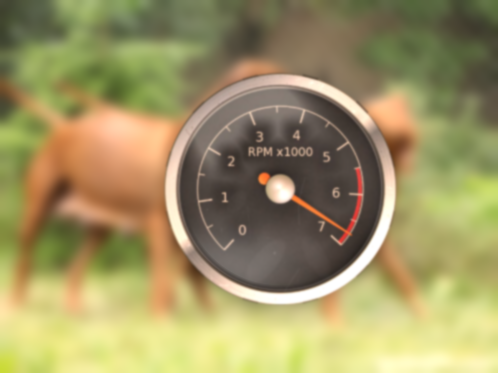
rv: 6750; rpm
